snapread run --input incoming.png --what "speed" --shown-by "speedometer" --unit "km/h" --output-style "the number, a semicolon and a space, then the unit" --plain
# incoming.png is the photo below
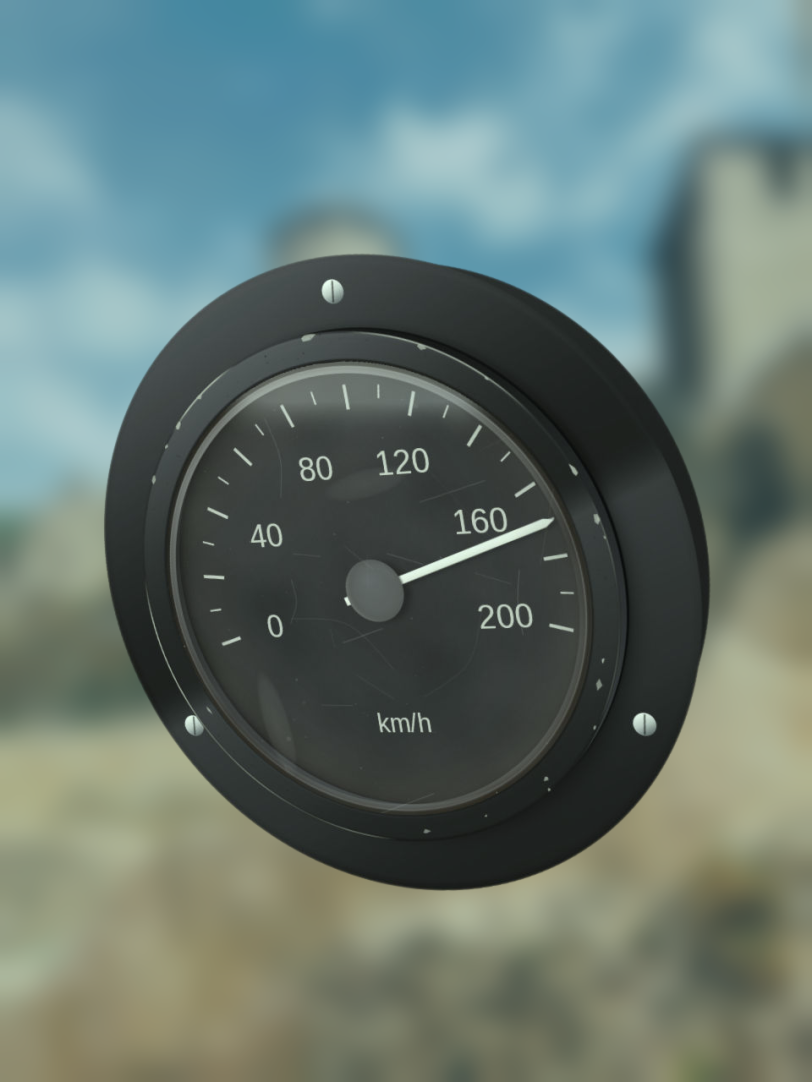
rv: 170; km/h
